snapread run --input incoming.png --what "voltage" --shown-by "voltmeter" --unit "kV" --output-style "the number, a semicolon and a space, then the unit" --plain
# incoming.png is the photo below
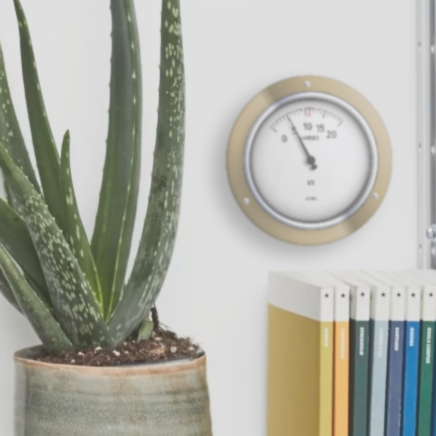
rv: 5; kV
